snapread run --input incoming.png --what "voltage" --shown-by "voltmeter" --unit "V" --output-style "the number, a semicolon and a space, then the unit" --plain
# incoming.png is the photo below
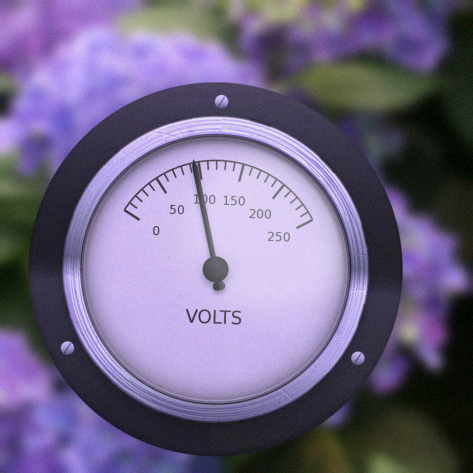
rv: 95; V
